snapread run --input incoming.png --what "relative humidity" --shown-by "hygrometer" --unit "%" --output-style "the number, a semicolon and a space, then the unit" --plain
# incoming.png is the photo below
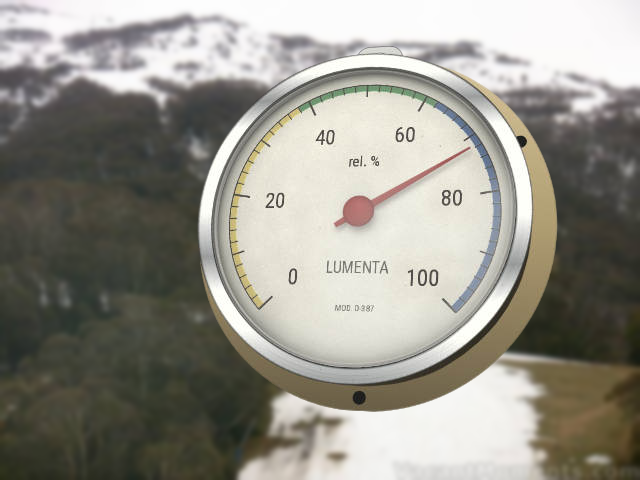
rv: 72; %
